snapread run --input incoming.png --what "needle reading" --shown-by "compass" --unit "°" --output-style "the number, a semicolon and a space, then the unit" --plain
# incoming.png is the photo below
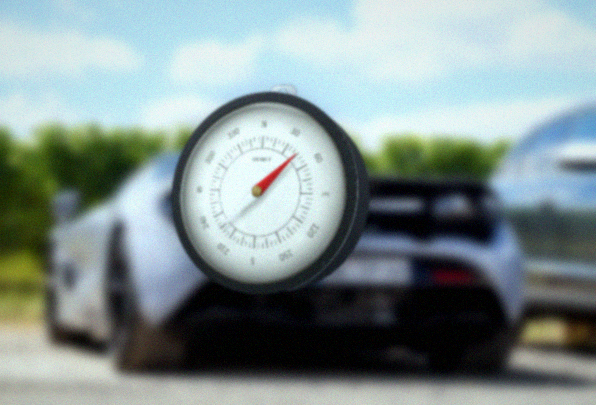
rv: 45; °
